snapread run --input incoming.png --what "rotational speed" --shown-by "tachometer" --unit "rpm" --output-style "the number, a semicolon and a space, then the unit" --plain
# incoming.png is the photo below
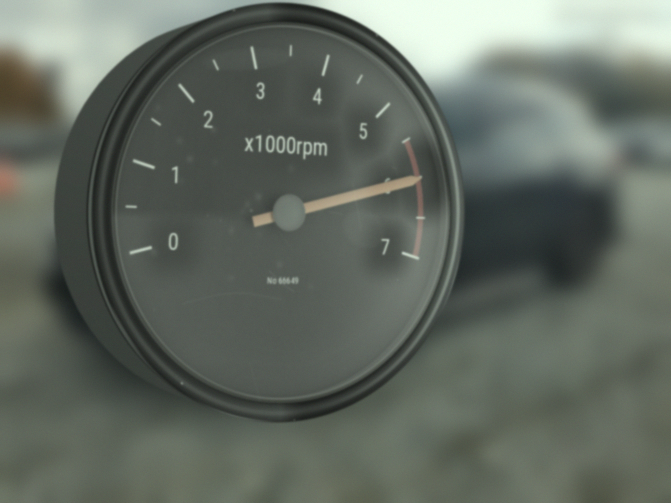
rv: 6000; rpm
